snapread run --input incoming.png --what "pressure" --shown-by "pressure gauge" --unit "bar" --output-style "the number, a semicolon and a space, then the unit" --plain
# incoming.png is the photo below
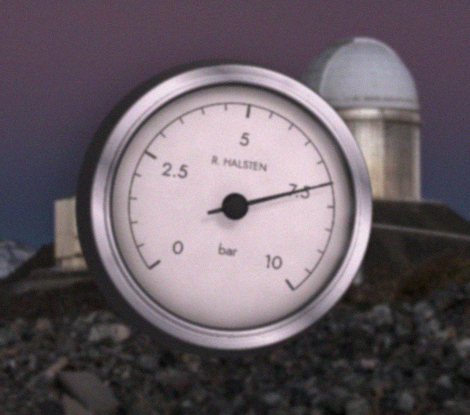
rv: 7.5; bar
